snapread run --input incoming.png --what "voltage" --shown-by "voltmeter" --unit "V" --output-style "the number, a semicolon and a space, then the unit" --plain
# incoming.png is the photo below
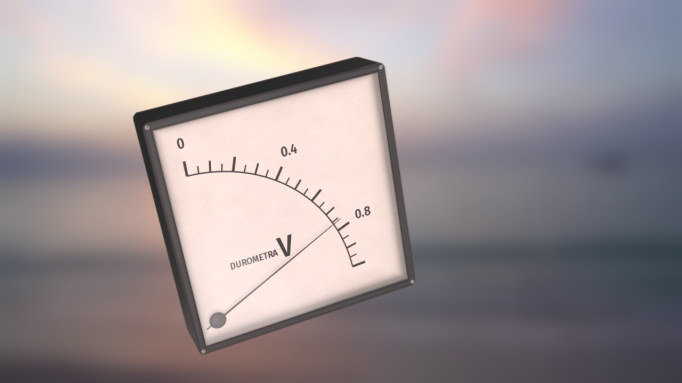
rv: 0.75; V
